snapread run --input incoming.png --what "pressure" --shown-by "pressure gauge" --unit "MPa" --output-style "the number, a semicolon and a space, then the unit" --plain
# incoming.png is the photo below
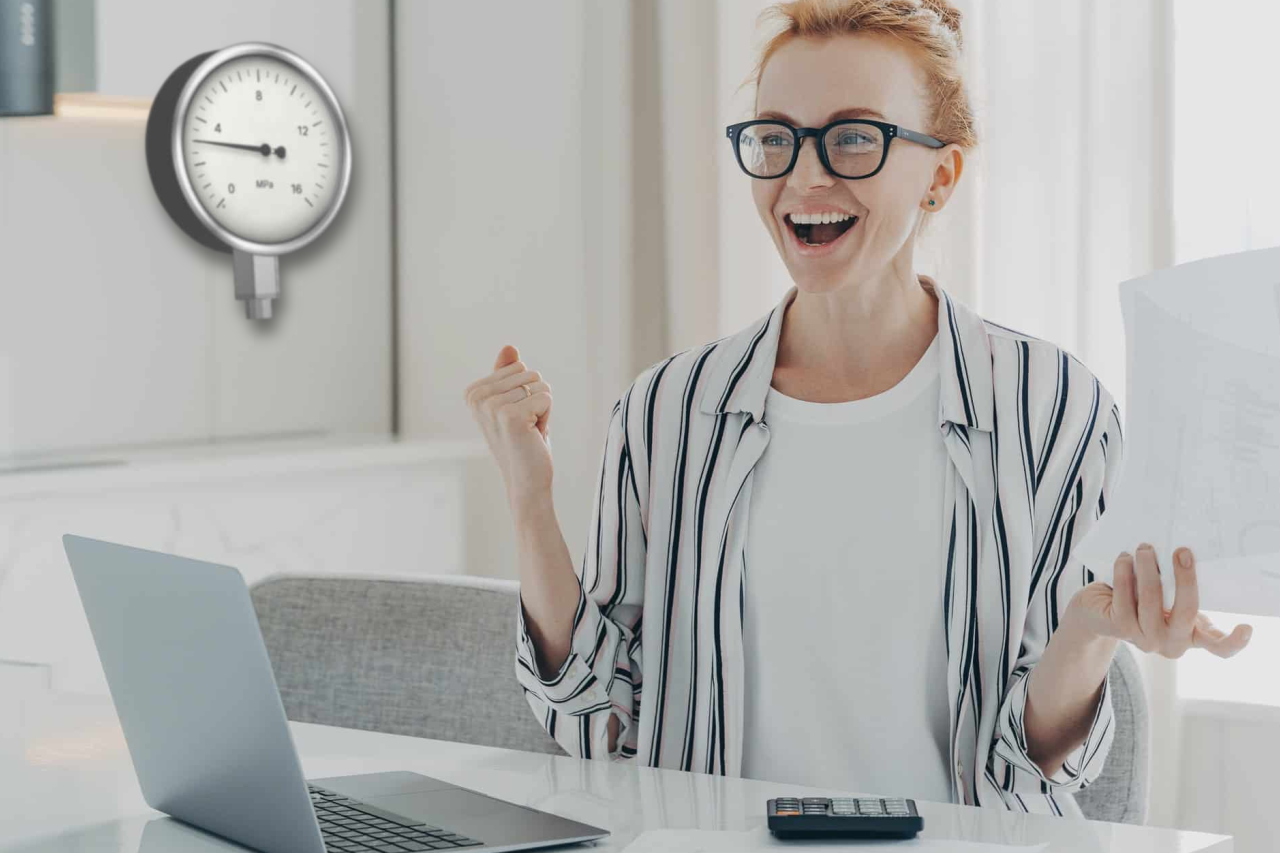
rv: 3; MPa
